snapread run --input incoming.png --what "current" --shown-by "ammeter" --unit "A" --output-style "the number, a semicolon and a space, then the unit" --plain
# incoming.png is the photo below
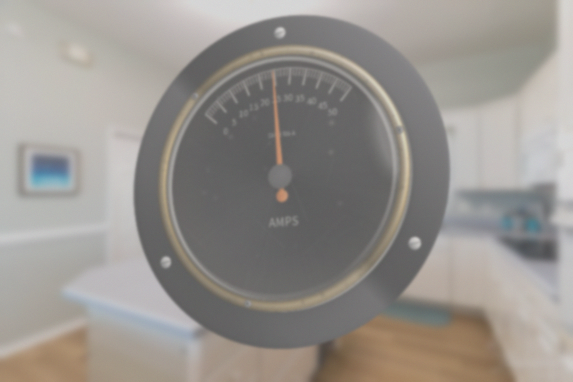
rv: 25; A
